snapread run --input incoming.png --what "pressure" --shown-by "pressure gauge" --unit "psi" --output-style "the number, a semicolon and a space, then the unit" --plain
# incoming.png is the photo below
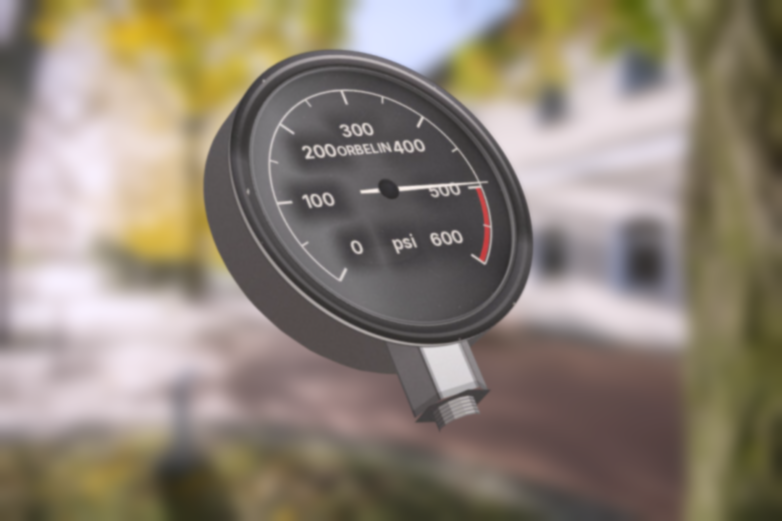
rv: 500; psi
